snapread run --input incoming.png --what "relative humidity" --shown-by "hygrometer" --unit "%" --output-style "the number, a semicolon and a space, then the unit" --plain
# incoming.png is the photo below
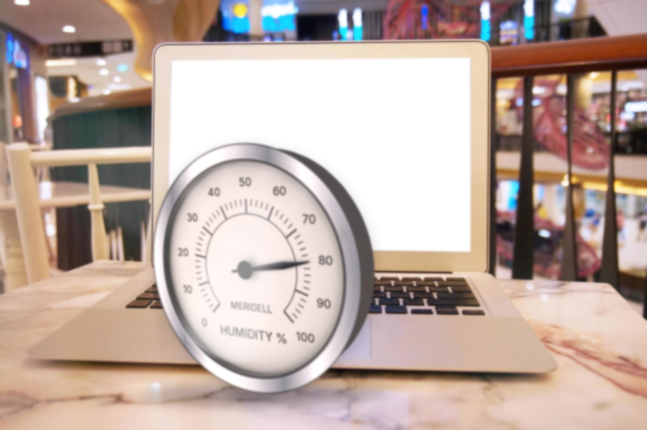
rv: 80; %
